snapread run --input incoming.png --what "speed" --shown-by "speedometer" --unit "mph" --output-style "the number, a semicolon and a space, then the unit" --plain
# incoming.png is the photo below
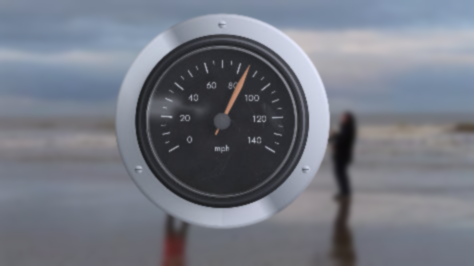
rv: 85; mph
